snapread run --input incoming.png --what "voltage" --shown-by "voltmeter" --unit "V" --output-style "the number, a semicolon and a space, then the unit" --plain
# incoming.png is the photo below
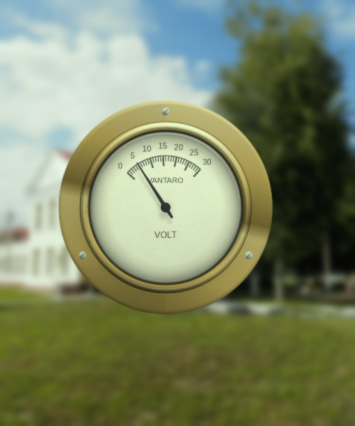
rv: 5; V
